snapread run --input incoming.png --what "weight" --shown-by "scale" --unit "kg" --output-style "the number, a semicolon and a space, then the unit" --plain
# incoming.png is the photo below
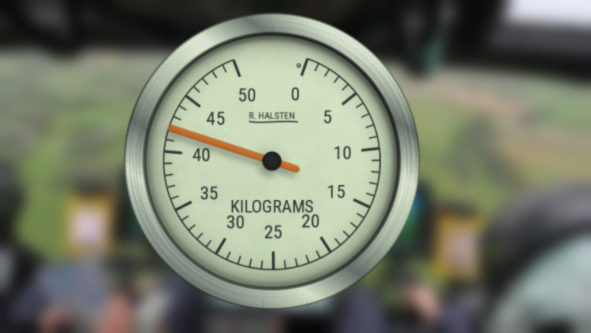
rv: 42; kg
